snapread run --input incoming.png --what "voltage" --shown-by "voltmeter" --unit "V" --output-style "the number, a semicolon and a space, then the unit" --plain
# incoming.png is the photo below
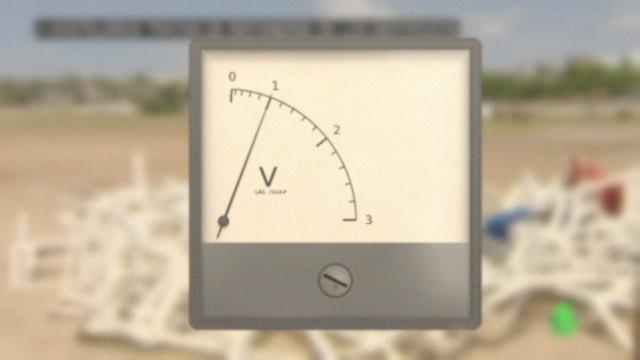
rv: 1; V
